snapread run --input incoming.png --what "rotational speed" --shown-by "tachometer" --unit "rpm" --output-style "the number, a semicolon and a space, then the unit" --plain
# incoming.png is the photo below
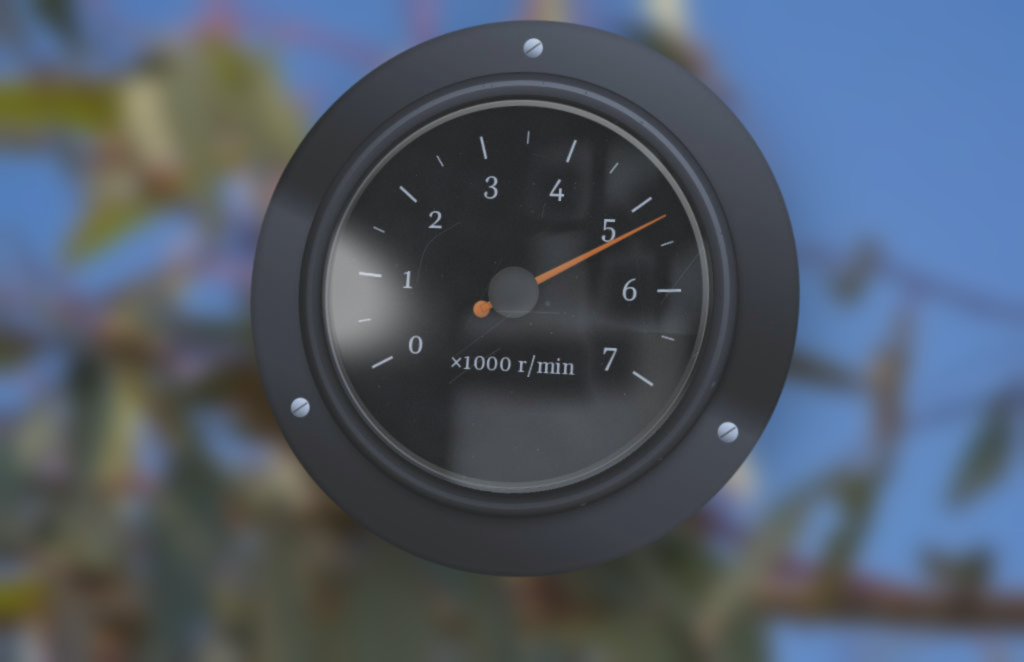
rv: 5250; rpm
